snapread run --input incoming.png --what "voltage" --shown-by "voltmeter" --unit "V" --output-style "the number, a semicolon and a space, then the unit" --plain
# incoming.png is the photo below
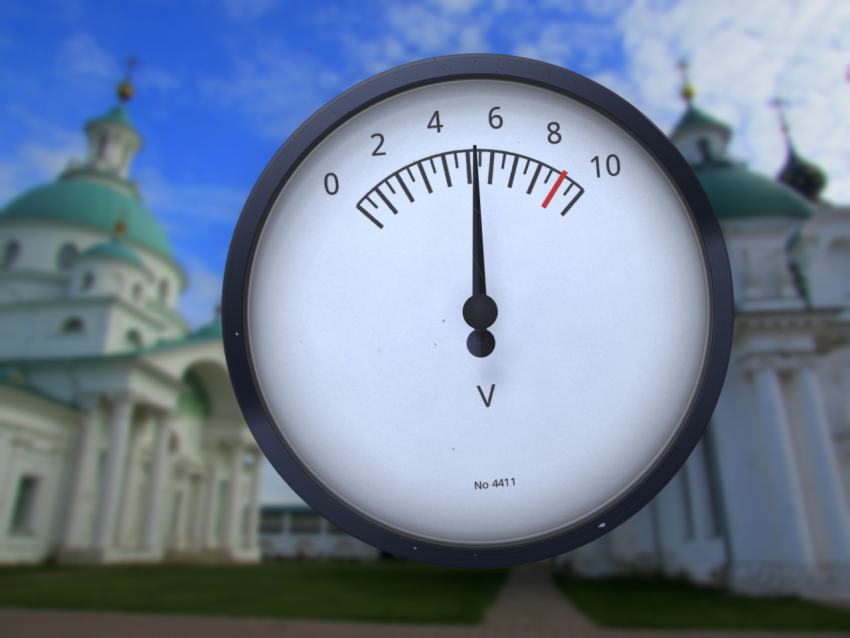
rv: 5.25; V
